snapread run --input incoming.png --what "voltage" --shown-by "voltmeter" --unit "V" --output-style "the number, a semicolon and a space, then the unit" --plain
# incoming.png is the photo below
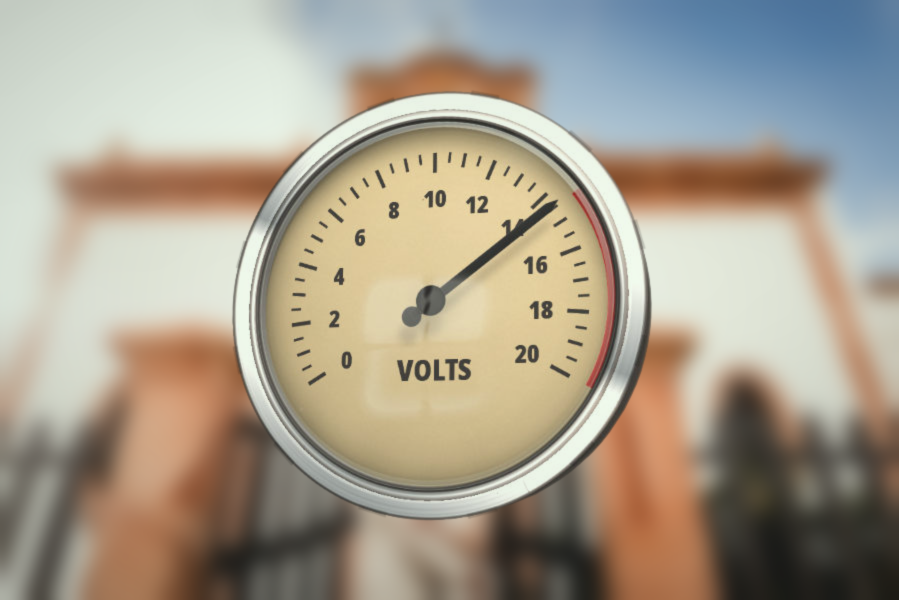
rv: 14.5; V
